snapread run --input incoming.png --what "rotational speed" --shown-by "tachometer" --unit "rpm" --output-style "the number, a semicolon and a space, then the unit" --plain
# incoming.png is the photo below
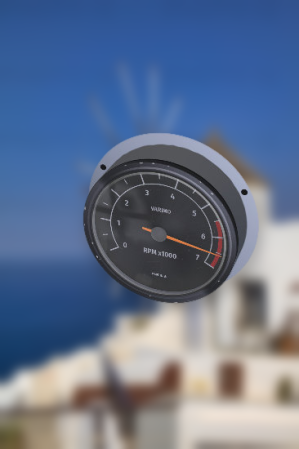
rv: 6500; rpm
